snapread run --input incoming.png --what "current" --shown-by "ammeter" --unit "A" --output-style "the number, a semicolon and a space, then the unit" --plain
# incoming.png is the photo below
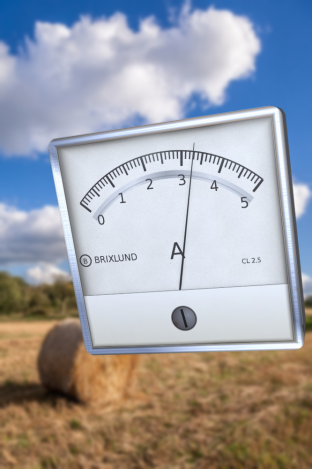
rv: 3.3; A
